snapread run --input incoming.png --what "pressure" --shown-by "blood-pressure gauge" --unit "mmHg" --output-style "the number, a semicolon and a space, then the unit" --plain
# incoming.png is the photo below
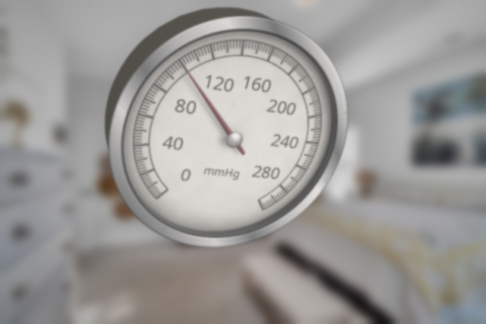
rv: 100; mmHg
